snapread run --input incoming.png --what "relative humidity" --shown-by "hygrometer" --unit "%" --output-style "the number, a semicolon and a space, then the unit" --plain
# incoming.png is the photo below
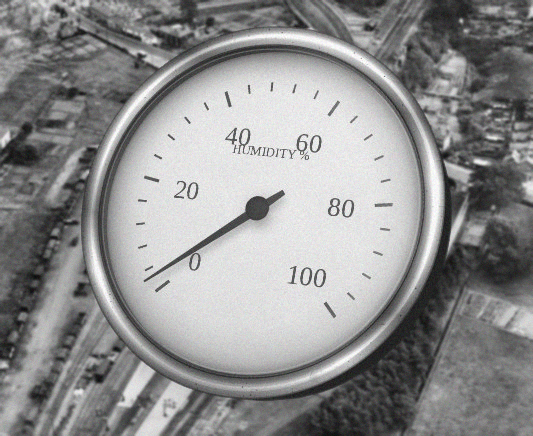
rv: 2; %
